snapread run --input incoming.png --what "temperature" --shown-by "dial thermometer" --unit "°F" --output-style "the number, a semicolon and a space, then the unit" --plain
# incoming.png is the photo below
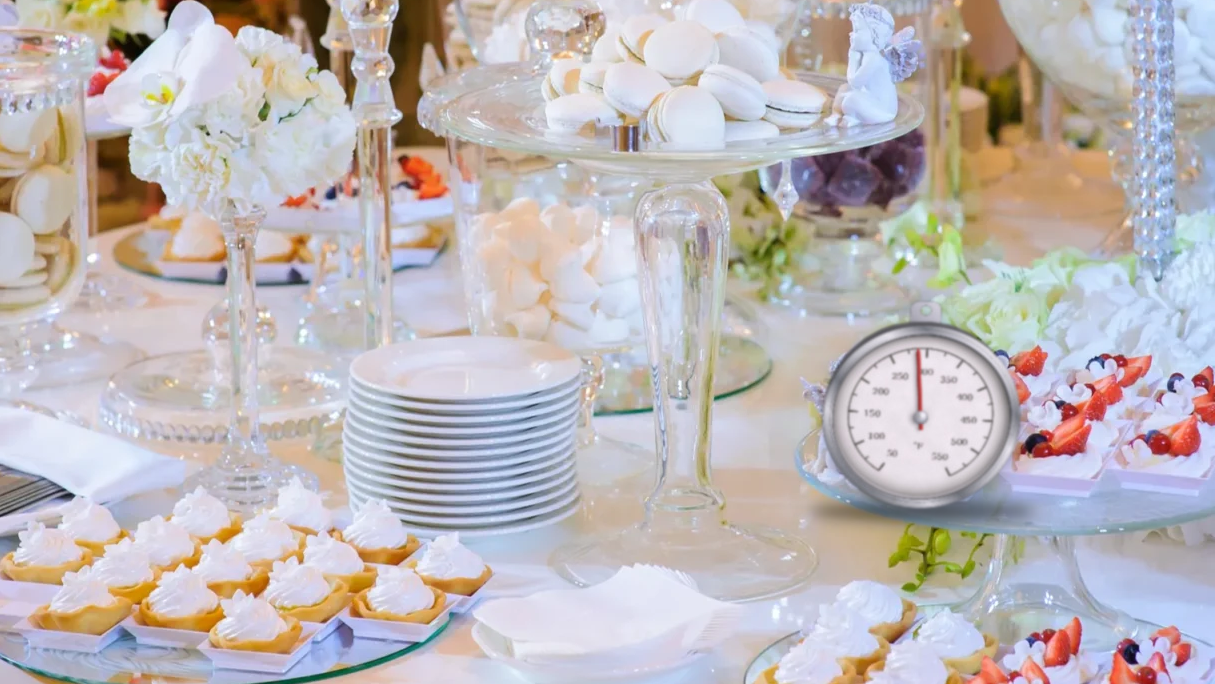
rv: 287.5; °F
